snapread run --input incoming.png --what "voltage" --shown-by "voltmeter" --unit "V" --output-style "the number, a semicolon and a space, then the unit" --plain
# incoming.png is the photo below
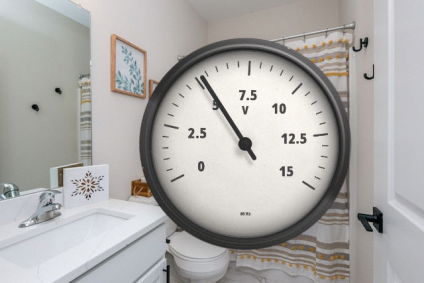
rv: 5.25; V
